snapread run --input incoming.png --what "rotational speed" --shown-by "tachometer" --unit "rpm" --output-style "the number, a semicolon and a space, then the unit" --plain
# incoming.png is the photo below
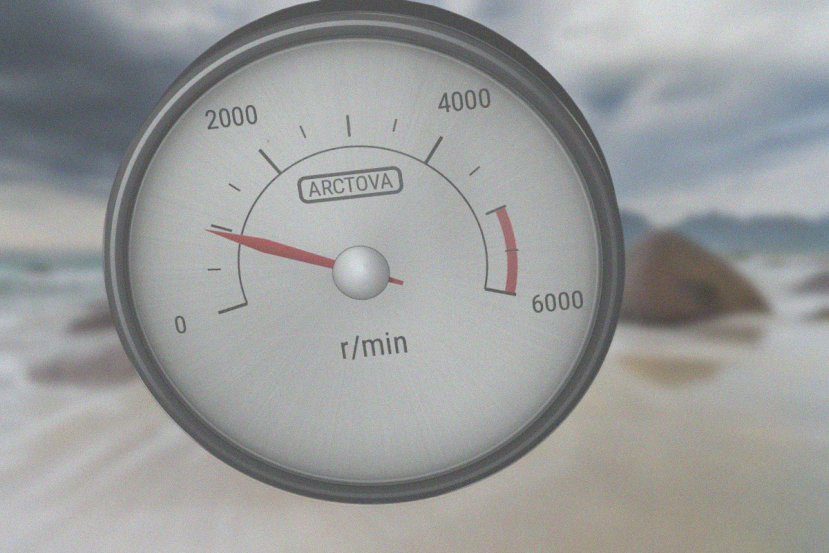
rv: 1000; rpm
